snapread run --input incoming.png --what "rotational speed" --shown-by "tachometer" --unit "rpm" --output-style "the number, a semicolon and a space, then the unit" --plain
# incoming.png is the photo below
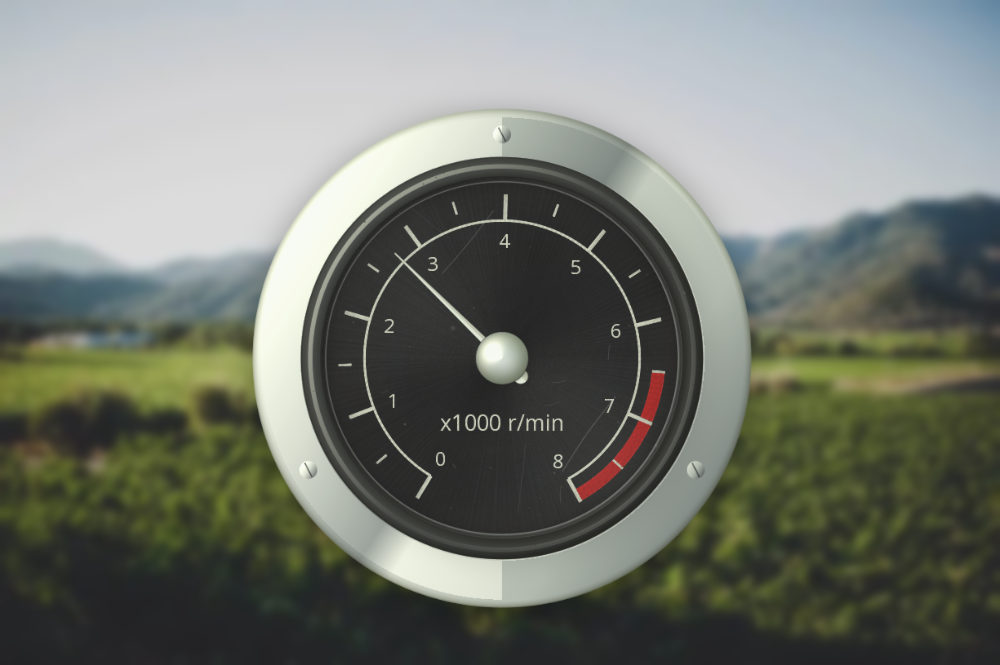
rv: 2750; rpm
